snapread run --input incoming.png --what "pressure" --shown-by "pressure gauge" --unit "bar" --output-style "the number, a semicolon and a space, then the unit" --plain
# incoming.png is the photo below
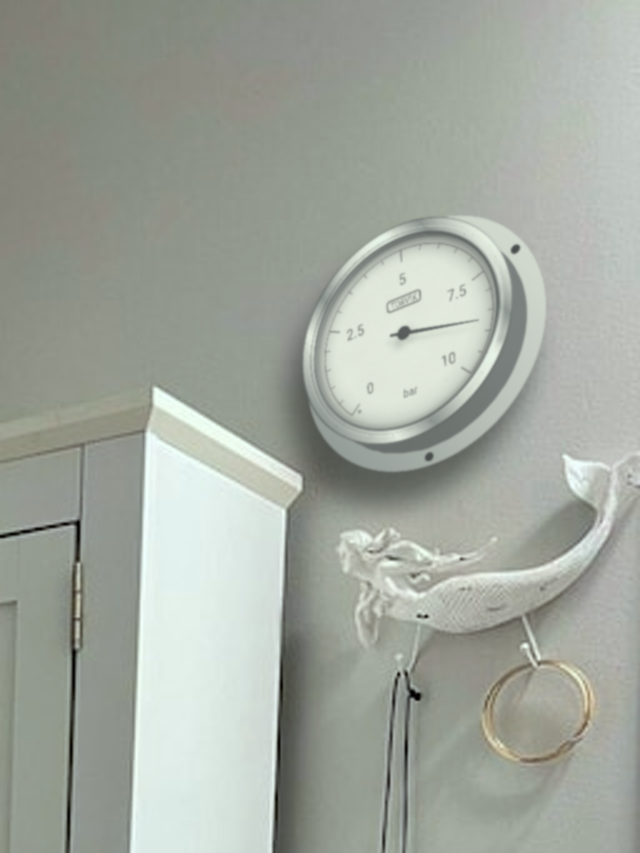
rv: 8.75; bar
